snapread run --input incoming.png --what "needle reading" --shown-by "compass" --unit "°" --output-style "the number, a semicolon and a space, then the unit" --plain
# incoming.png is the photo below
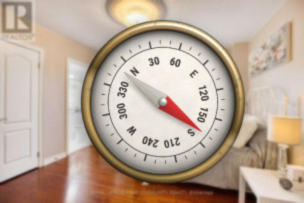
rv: 170; °
